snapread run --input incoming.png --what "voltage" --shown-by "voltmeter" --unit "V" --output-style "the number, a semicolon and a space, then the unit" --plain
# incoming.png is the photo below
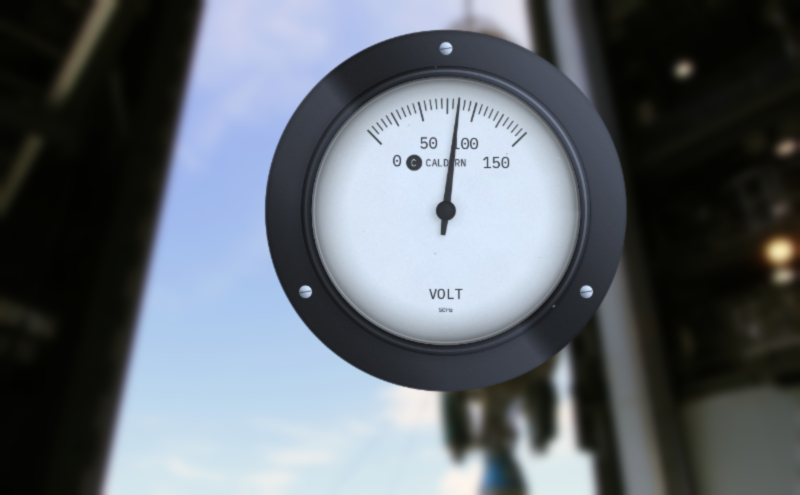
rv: 85; V
